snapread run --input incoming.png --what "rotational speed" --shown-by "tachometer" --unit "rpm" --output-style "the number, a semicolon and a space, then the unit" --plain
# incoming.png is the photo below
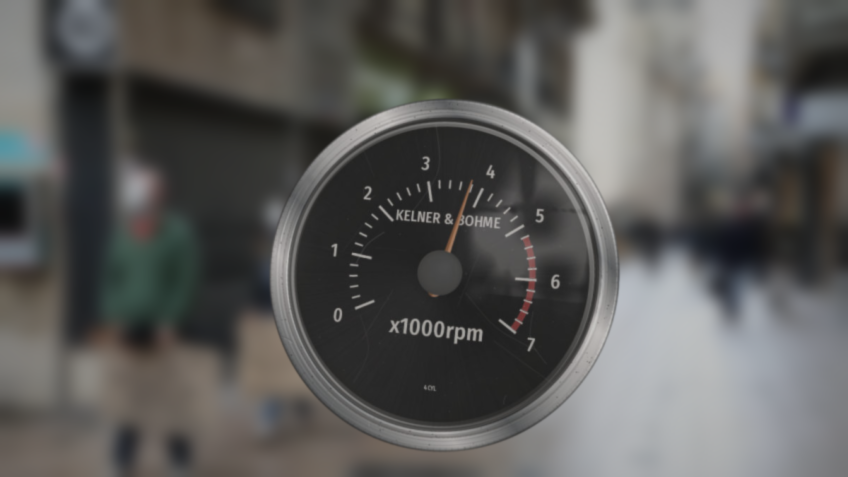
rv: 3800; rpm
